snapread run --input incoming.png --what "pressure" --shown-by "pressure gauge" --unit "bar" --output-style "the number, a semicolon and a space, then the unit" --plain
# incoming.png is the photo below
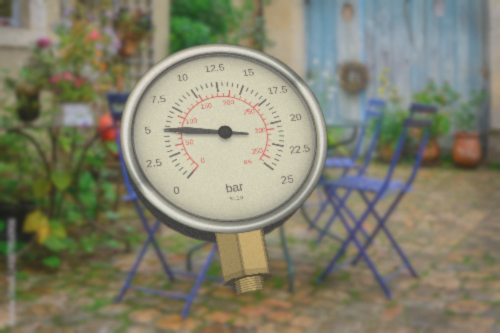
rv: 5; bar
